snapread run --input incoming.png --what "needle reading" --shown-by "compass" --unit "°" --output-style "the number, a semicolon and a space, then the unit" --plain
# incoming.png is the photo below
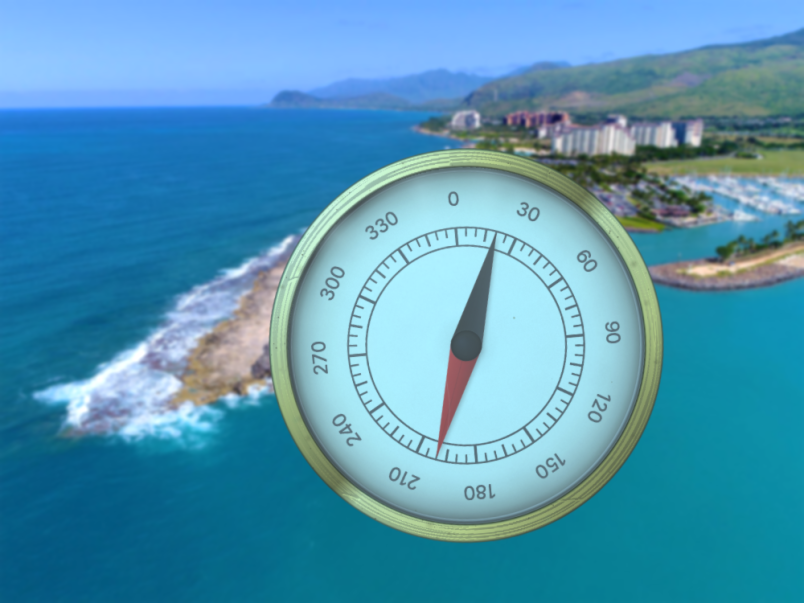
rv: 200; °
